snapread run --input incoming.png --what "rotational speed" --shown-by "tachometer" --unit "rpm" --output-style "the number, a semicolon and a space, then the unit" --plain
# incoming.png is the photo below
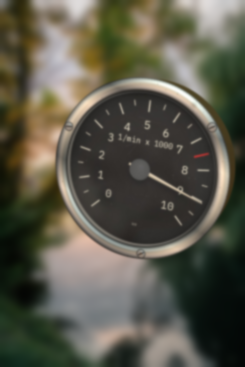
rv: 9000; rpm
